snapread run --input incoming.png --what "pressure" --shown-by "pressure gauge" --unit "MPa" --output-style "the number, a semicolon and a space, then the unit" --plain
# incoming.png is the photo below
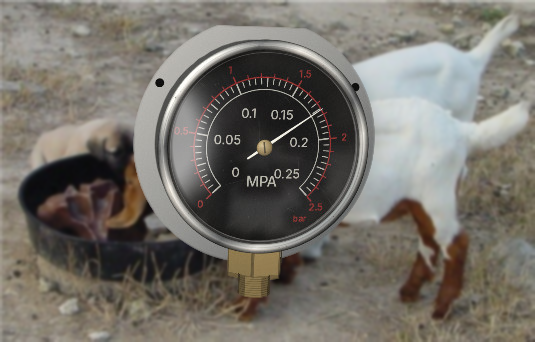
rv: 0.175; MPa
